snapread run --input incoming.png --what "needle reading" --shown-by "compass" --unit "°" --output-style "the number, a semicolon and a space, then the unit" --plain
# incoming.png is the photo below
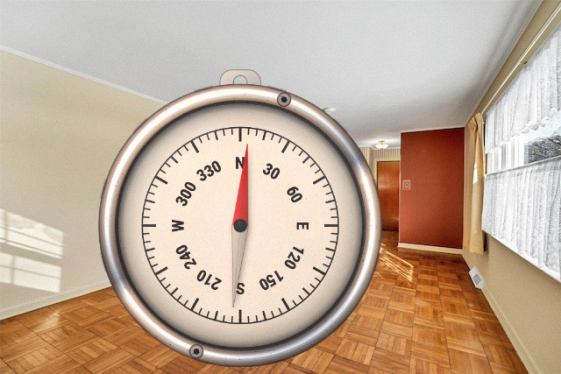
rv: 5; °
